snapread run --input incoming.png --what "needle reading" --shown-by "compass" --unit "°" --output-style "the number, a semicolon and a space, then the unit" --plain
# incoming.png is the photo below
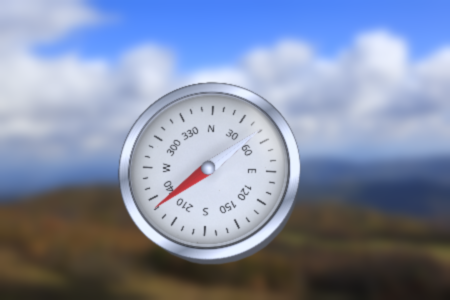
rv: 230; °
